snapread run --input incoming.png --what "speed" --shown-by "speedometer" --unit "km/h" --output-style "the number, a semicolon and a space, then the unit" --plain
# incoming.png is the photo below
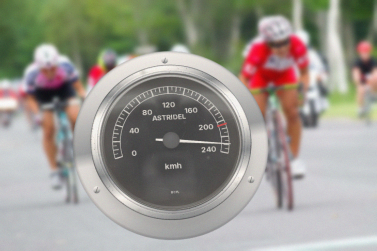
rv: 230; km/h
